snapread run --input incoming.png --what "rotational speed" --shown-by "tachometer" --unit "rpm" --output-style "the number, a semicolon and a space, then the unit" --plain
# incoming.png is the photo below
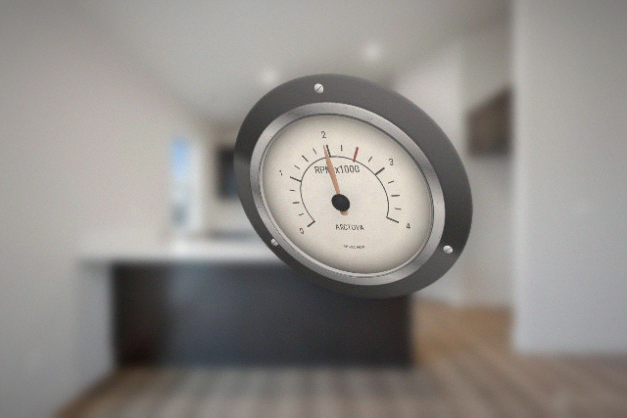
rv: 2000; rpm
